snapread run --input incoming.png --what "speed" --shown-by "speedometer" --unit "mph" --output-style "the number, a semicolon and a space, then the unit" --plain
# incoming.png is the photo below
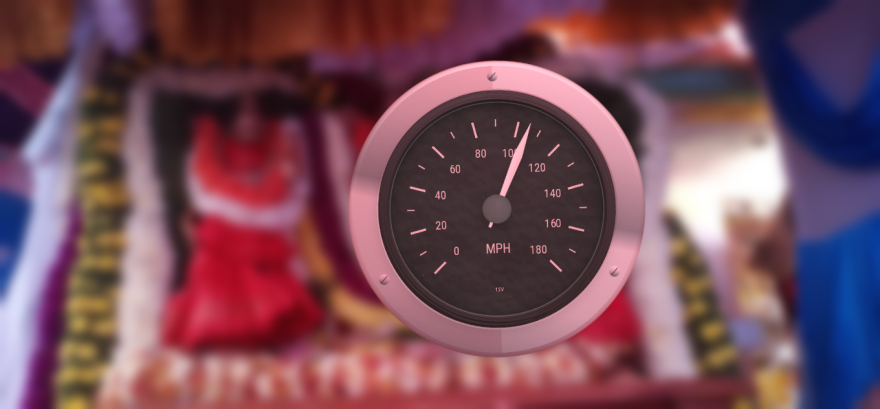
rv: 105; mph
